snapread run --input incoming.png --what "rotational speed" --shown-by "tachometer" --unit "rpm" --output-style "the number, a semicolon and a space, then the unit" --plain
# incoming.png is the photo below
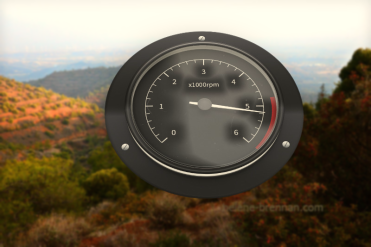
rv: 5200; rpm
